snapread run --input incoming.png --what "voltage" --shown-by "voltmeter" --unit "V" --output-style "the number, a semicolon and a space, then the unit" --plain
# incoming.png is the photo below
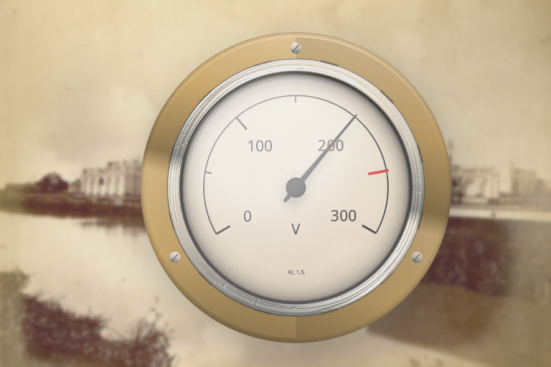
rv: 200; V
